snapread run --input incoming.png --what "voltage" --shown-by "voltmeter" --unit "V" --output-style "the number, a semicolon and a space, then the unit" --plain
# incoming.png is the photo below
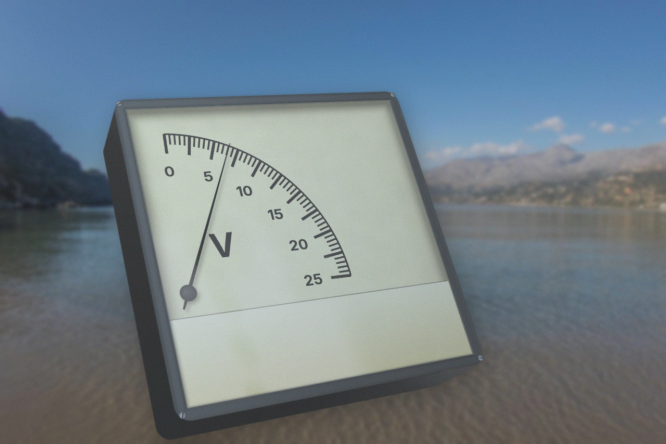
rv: 6.5; V
